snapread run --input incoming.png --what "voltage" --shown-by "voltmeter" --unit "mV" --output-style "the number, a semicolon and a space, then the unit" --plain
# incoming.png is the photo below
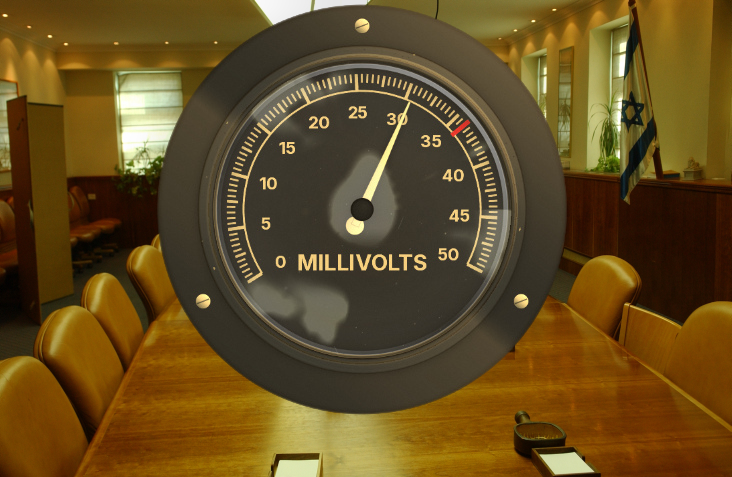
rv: 30.5; mV
